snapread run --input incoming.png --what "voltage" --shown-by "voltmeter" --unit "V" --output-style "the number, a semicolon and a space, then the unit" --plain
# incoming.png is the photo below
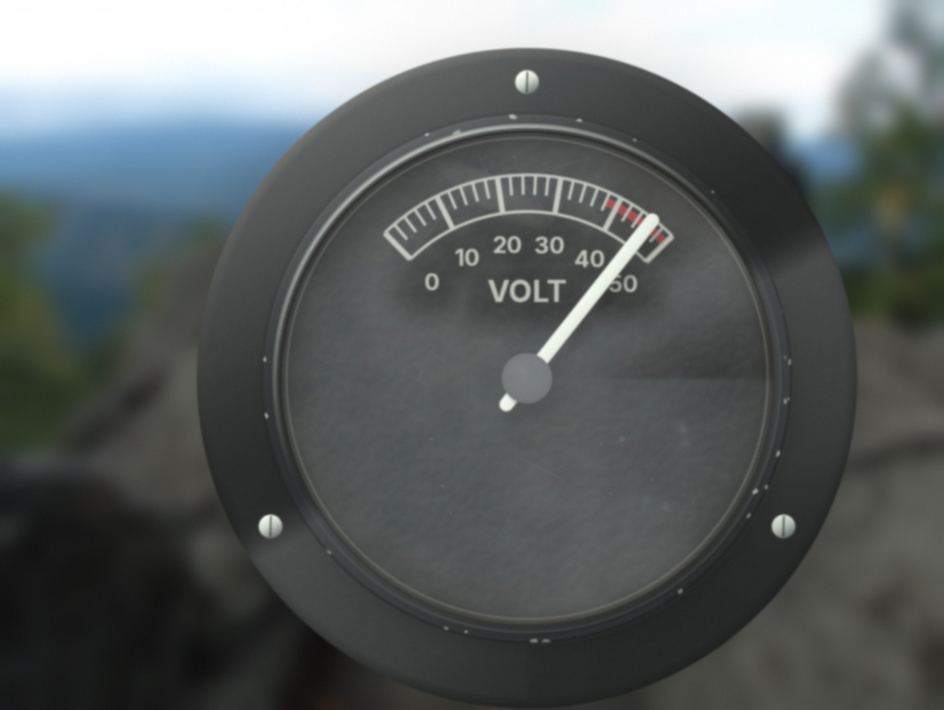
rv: 46; V
